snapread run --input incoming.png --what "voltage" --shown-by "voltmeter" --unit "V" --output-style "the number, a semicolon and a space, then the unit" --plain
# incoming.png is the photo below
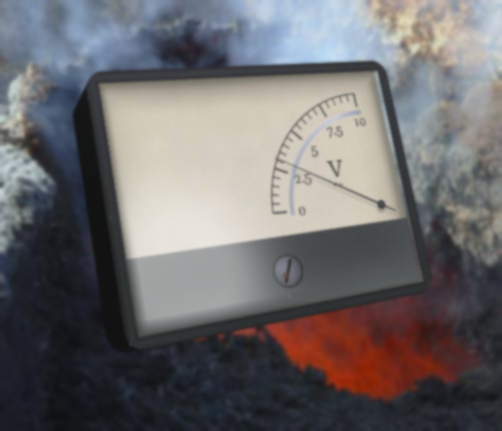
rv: 3; V
